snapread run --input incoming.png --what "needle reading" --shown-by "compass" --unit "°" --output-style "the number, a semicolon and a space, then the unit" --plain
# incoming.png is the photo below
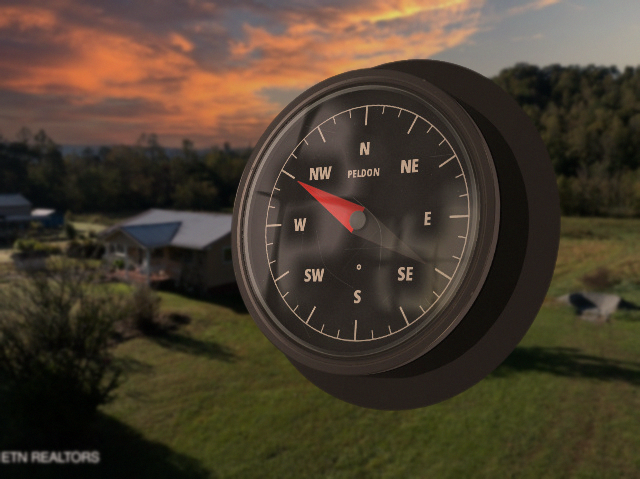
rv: 300; °
